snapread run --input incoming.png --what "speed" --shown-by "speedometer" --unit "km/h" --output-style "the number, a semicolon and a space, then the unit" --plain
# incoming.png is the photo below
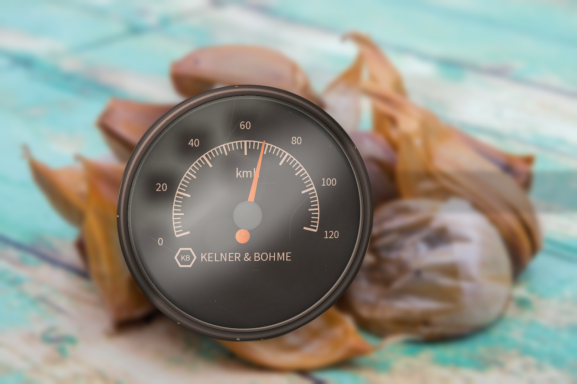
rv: 68; km/h
